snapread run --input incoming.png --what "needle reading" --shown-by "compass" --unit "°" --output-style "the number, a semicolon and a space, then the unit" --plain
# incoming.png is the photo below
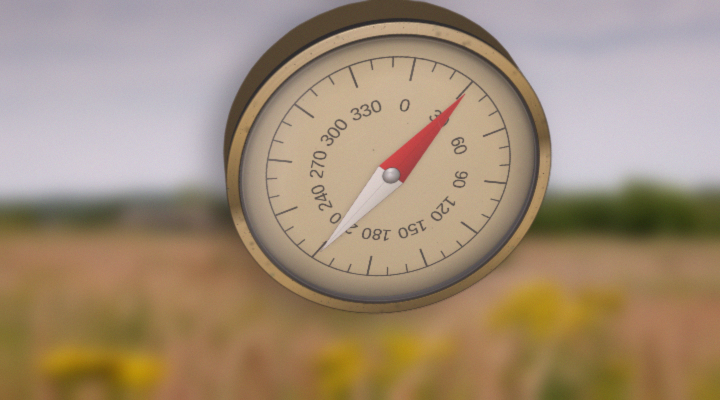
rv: 30; °
